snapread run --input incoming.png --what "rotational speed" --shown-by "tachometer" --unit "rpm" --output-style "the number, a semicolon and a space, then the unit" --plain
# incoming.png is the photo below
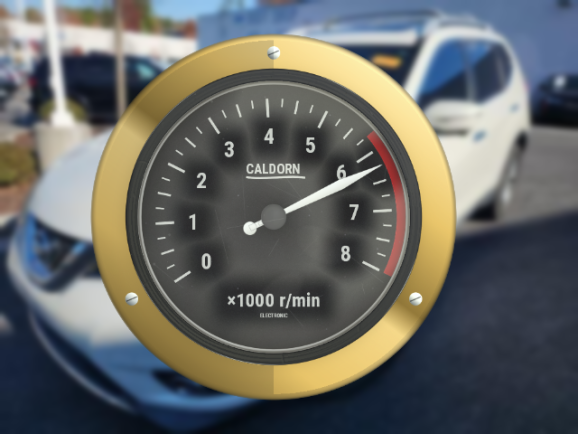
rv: 6250; rpm
